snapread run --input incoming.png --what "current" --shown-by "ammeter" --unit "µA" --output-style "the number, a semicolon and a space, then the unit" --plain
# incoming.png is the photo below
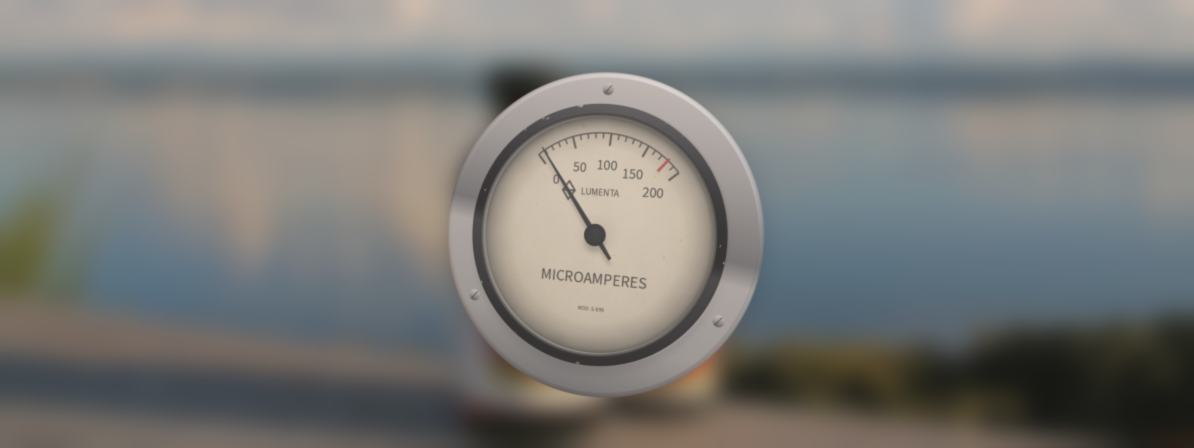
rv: 10; µA
